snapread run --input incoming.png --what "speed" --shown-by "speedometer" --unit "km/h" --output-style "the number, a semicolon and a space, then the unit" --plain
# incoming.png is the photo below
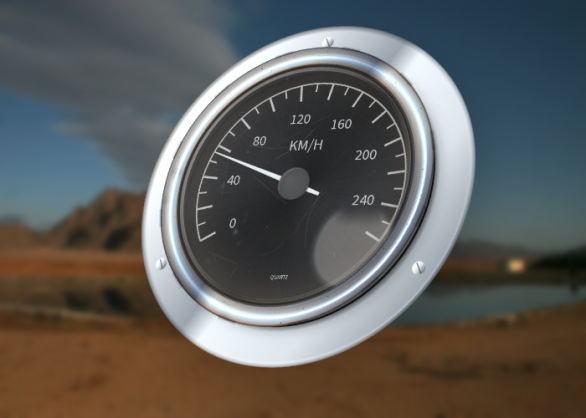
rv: 55; km/h
